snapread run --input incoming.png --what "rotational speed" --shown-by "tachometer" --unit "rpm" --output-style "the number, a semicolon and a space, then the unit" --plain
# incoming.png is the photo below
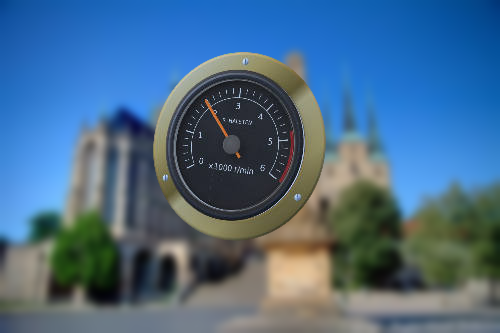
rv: 2000; rpm
